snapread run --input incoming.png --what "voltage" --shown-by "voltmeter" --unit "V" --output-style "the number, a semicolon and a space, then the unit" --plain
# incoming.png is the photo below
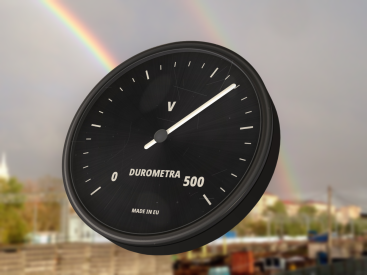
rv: 340; V
